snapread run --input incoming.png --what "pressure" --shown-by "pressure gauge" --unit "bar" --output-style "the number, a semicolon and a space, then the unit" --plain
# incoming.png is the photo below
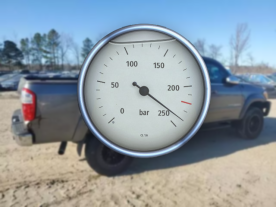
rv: 240; bar
